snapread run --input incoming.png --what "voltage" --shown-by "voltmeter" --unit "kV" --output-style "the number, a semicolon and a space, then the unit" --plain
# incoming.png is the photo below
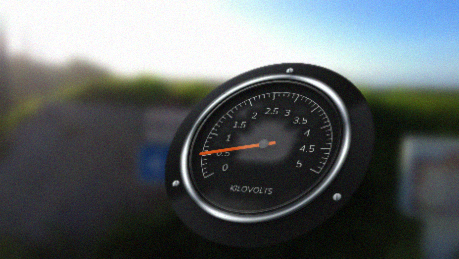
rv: 0.5; kV
